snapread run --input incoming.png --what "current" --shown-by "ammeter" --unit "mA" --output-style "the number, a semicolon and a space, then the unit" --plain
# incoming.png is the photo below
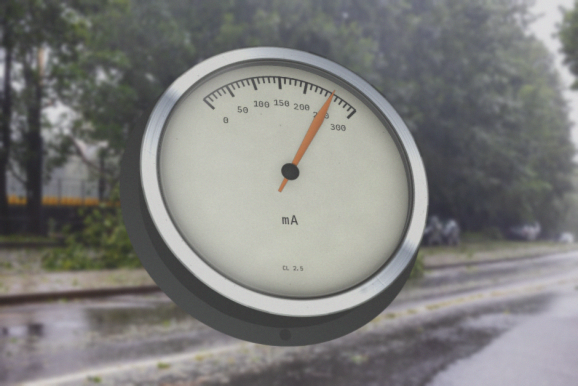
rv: 250; mA
